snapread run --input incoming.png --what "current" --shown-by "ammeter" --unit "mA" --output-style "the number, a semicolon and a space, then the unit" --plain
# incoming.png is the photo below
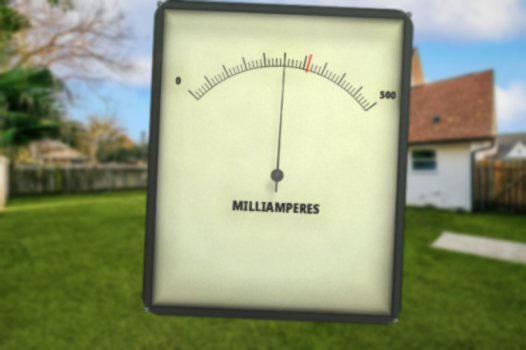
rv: 250; mA
